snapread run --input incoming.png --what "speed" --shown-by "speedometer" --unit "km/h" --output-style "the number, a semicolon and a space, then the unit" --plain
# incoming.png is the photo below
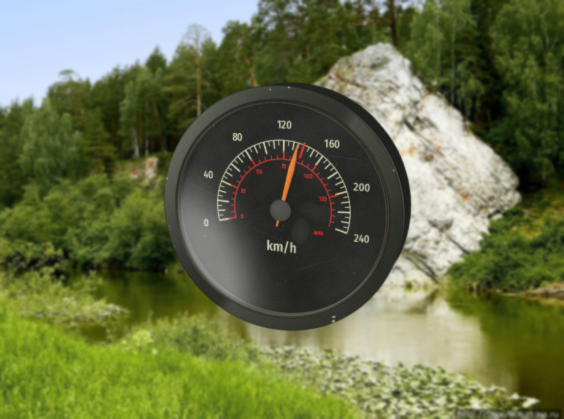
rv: 135; km/h
